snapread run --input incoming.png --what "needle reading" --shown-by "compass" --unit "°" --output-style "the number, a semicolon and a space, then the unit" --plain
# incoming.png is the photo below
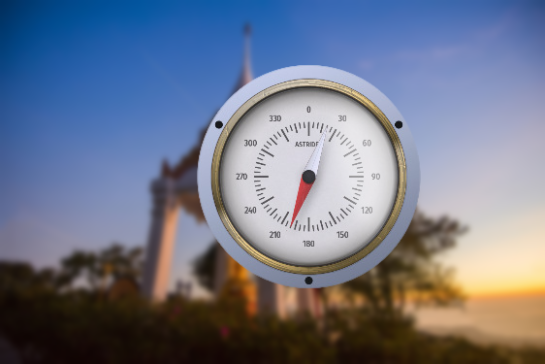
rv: 200; °
